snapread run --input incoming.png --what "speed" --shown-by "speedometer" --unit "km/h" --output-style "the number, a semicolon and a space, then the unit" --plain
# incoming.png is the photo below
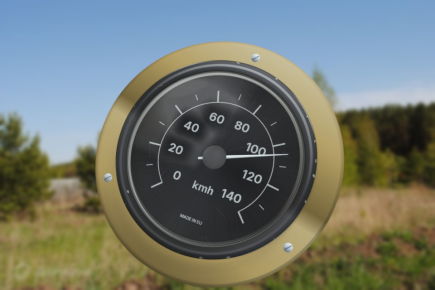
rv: 105; km/h
